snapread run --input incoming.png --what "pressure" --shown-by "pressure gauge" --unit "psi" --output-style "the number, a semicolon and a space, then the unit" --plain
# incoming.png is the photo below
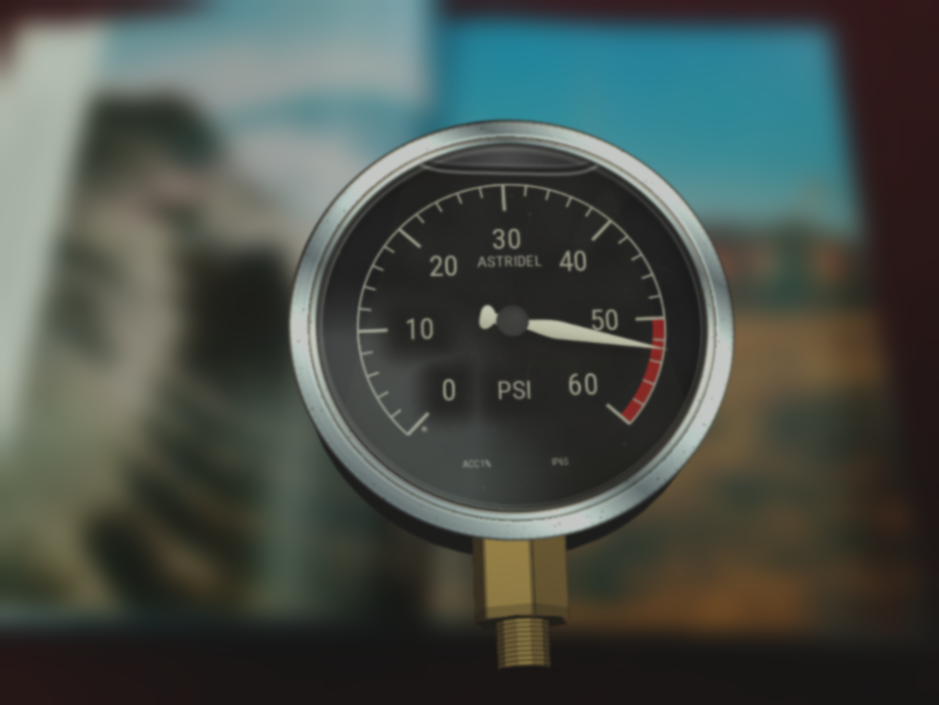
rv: 53; psi
